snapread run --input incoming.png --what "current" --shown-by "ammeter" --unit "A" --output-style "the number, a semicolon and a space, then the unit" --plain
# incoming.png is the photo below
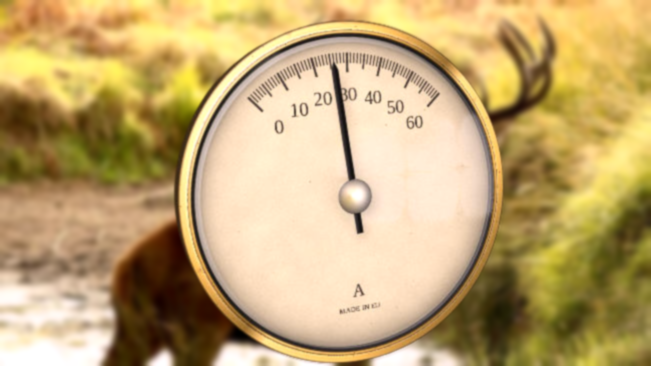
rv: 25; A
